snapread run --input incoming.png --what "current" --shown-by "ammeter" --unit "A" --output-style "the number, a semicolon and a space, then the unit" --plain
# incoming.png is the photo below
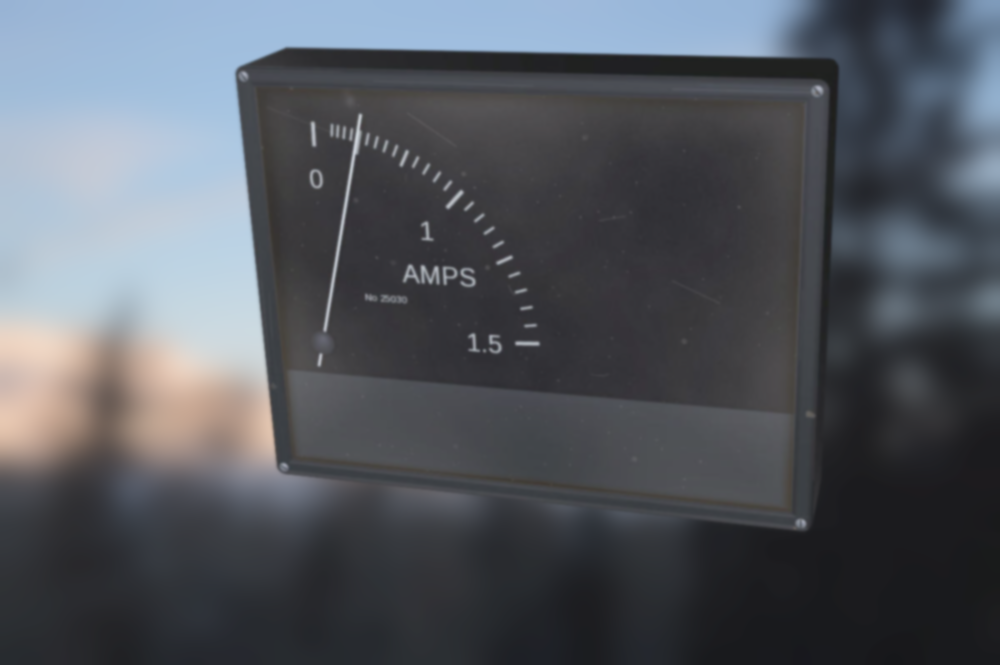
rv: 0.5; A
